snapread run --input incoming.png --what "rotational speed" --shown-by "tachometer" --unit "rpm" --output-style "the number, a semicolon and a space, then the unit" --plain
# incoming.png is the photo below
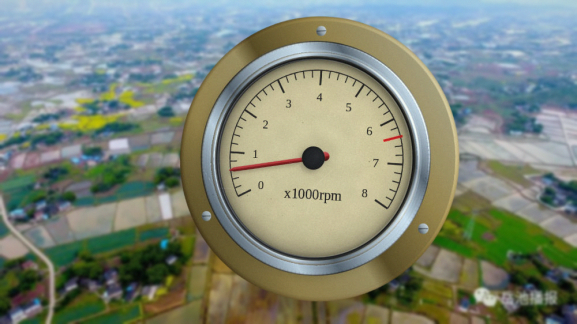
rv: 600; rpm
